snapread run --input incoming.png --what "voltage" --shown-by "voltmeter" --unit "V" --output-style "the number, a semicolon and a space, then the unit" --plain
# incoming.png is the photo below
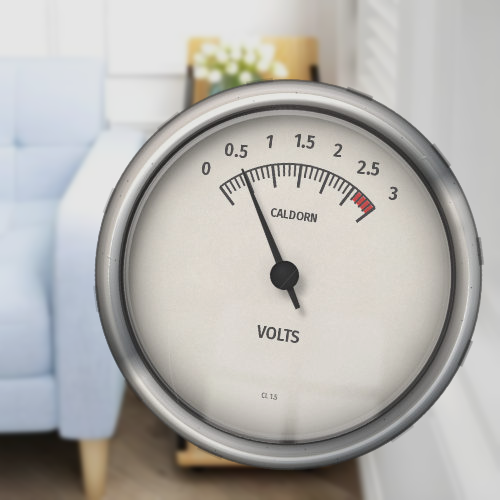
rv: 0.5; V
